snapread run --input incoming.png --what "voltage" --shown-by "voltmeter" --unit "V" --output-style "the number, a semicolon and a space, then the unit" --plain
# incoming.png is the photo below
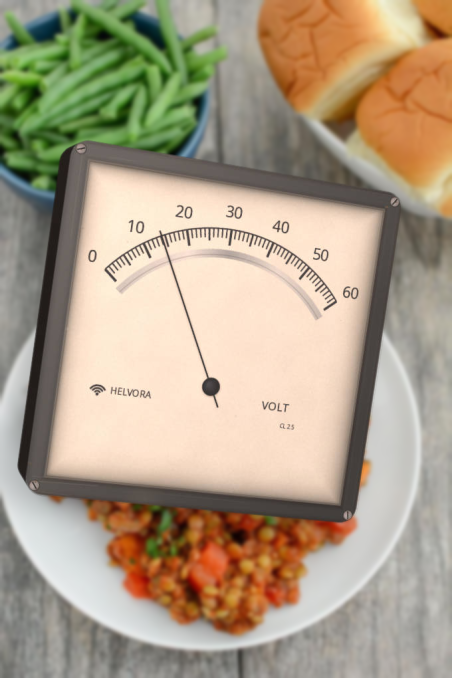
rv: 14; V
